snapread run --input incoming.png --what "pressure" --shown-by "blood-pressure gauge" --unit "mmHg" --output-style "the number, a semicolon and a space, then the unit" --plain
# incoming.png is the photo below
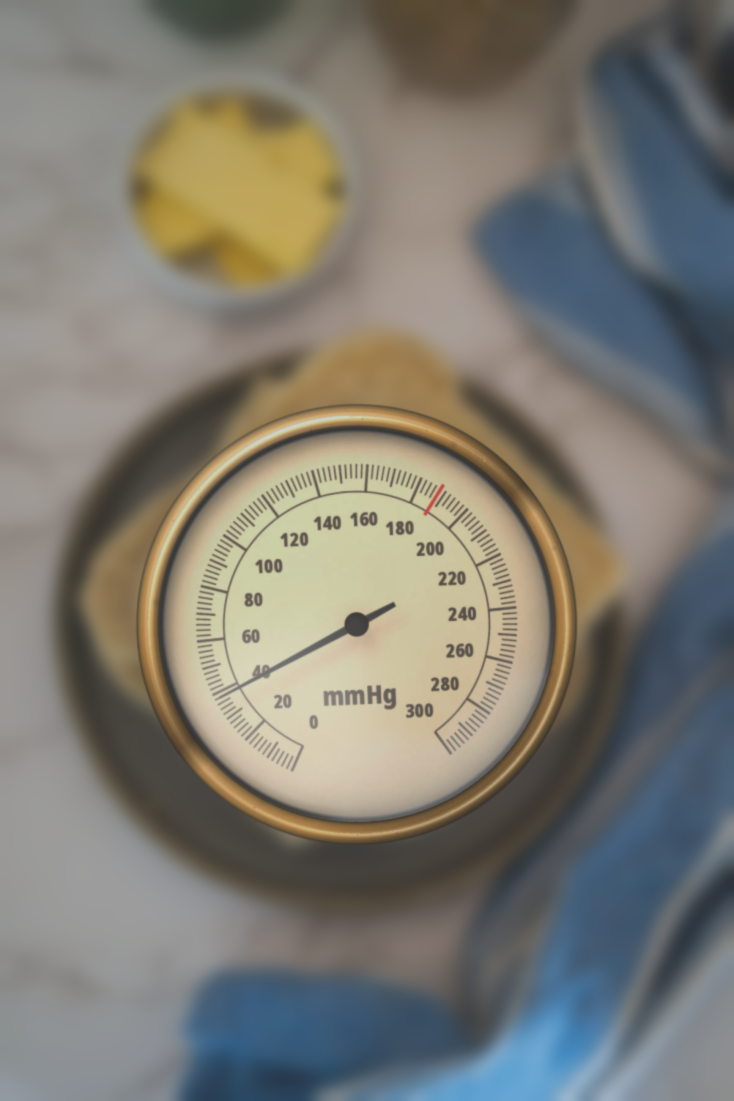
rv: 38; mmHg
